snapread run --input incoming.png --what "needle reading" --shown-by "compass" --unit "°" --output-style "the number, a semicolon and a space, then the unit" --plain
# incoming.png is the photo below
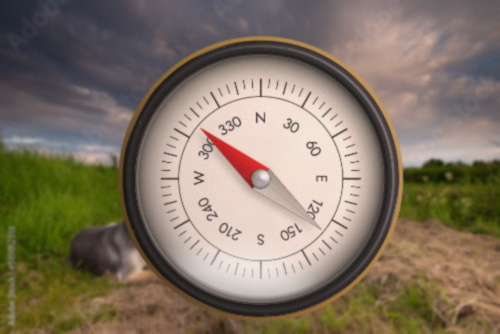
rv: 310; °
